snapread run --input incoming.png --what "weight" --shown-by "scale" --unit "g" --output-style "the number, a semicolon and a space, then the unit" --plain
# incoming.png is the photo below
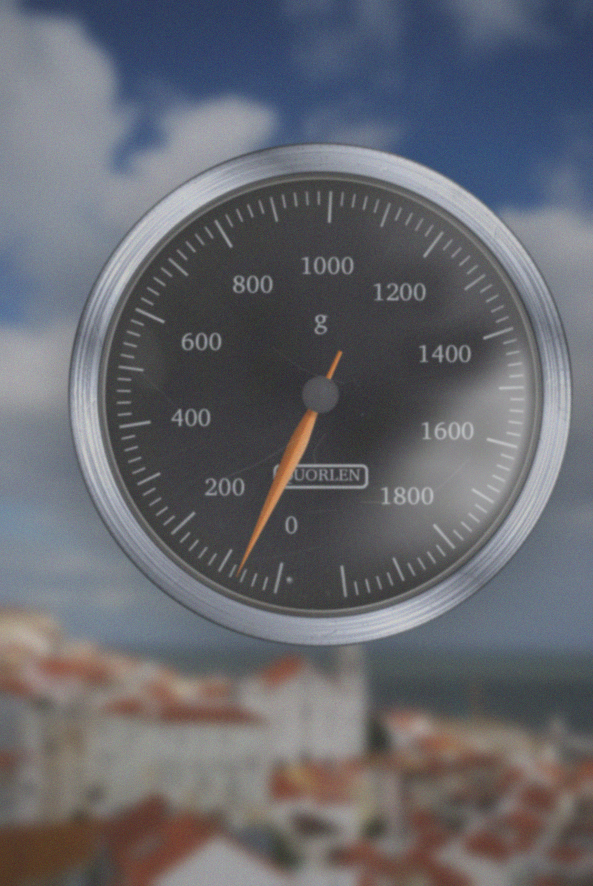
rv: 70; g
